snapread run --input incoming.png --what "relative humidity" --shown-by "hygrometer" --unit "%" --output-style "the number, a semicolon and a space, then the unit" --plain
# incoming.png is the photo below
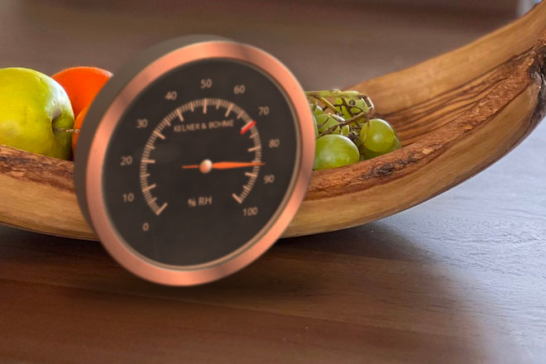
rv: 85; %
